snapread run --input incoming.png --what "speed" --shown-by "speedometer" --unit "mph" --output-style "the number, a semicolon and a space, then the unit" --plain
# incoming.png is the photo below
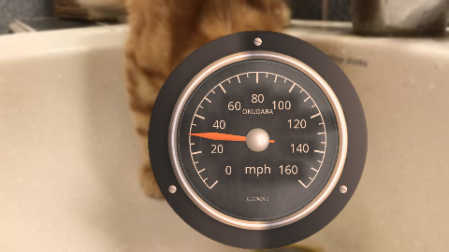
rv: 30; mph
